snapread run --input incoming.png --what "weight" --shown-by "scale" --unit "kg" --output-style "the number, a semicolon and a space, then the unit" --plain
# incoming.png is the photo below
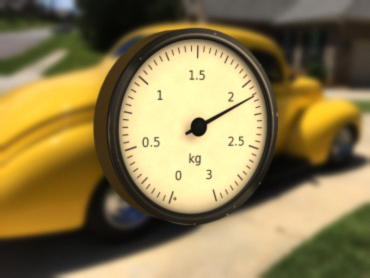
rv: 2.1; kg
